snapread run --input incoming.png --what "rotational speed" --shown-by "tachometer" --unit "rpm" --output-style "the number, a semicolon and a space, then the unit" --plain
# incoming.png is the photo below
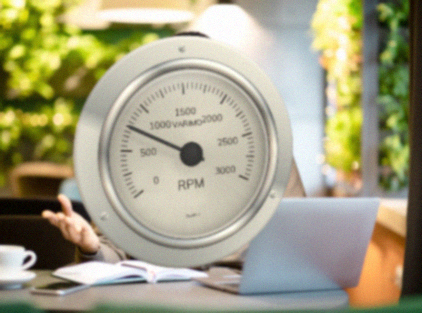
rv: 750; rpm
